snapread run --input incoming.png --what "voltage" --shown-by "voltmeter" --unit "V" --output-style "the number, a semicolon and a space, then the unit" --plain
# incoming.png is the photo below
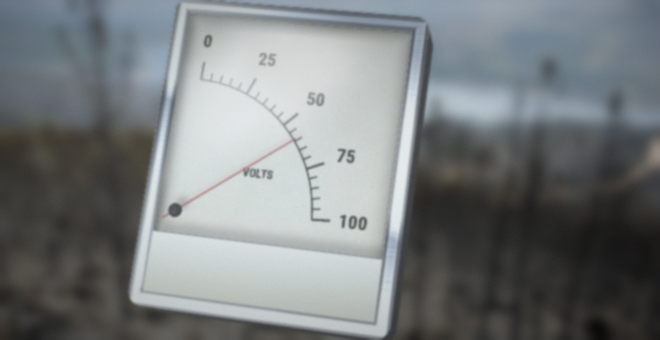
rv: 60; V
